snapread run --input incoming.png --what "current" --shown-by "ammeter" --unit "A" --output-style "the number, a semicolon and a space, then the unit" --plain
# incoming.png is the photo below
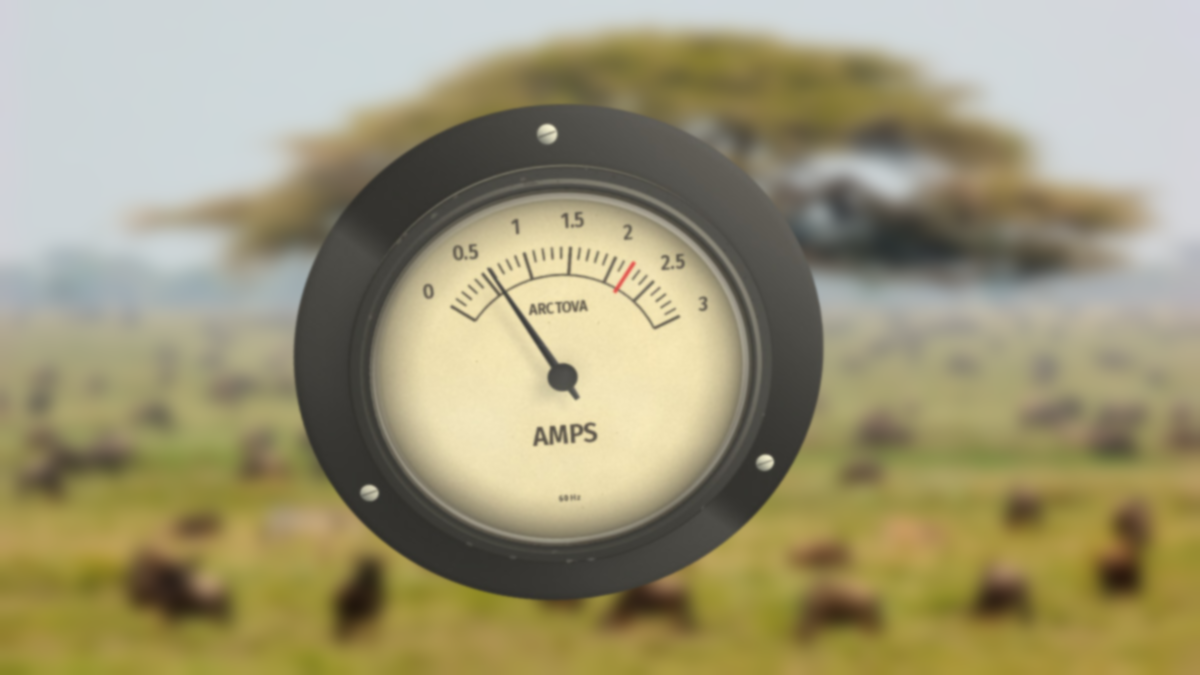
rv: 0.6; A
